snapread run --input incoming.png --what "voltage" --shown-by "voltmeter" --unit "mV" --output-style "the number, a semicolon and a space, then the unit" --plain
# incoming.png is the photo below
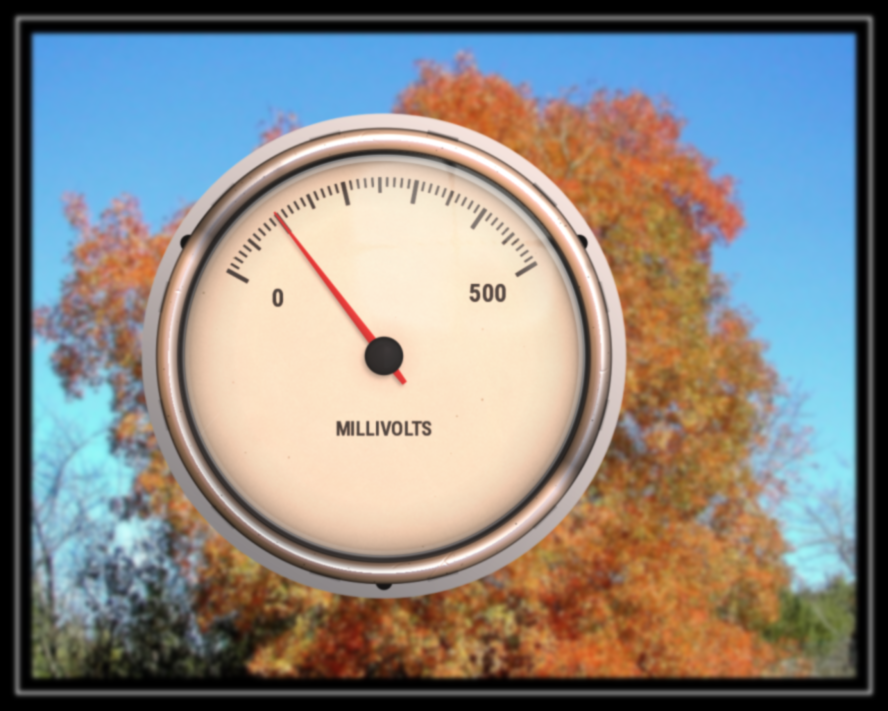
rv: 100; mV
